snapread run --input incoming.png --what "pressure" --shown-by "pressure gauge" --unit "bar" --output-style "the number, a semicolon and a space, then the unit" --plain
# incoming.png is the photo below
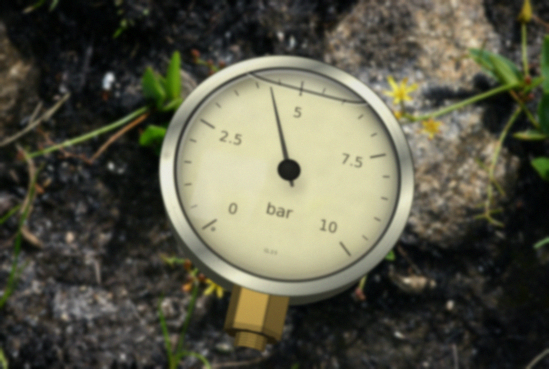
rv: 4.25; bar
